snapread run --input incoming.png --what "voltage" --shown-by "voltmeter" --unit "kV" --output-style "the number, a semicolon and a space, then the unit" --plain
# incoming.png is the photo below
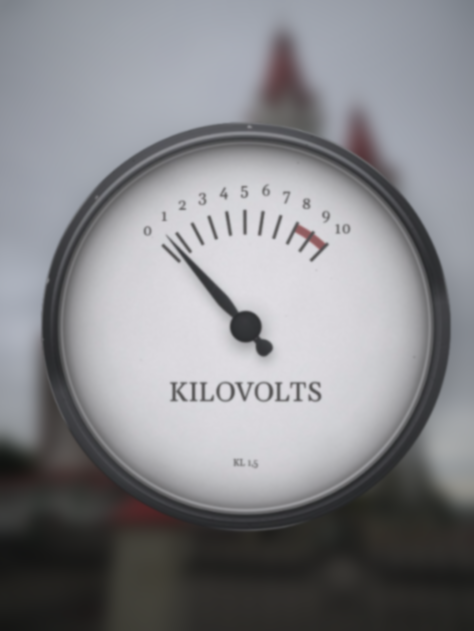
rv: 0.5; kV
